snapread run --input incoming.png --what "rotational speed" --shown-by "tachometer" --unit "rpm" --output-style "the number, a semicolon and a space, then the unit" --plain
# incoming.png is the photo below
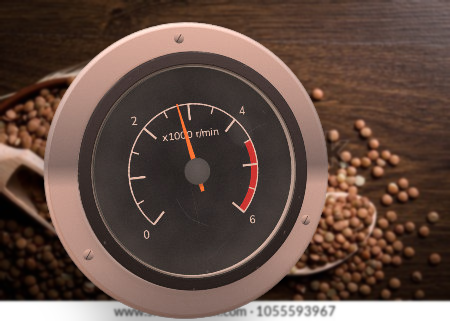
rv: 2750; rpm
